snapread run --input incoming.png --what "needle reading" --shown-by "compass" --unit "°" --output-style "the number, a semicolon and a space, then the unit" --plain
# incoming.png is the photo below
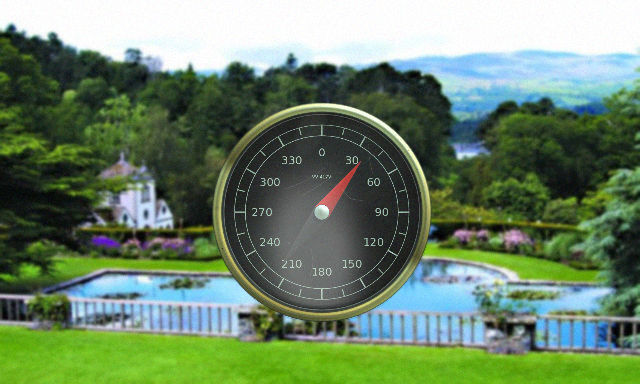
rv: 37.5; °
